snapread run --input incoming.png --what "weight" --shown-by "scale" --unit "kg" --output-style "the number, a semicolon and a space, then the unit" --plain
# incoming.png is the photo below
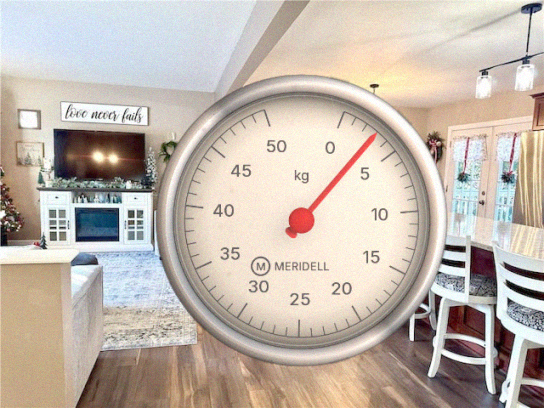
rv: 3; kg
